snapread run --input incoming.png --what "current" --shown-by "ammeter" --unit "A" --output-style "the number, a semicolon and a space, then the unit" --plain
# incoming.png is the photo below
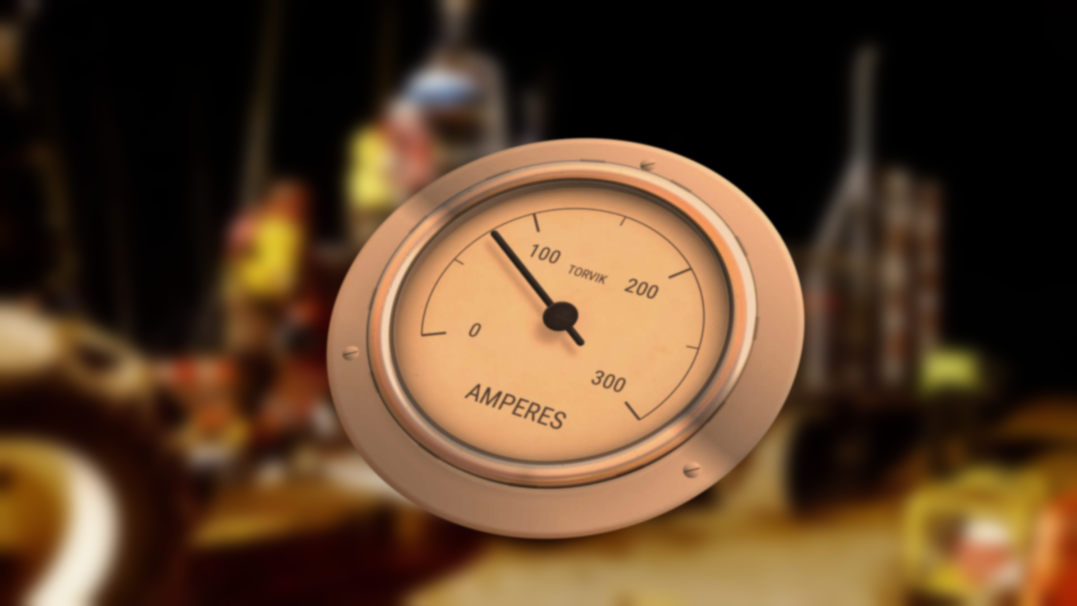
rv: 75; A
